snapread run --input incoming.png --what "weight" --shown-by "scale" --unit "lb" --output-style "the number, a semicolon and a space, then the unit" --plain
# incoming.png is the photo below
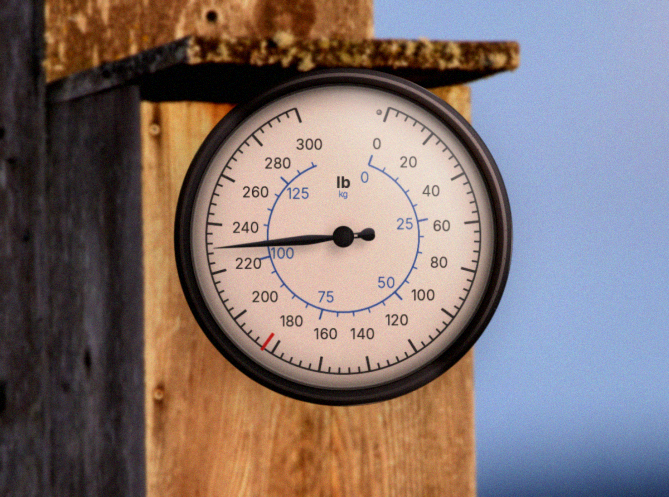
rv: 230; lb
